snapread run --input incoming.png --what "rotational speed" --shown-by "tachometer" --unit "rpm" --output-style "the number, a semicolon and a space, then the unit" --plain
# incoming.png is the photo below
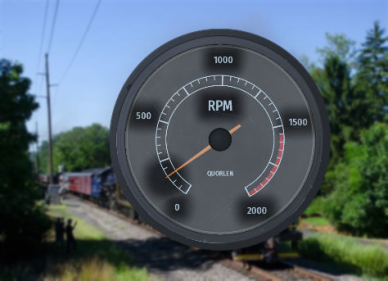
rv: 150; rpm
